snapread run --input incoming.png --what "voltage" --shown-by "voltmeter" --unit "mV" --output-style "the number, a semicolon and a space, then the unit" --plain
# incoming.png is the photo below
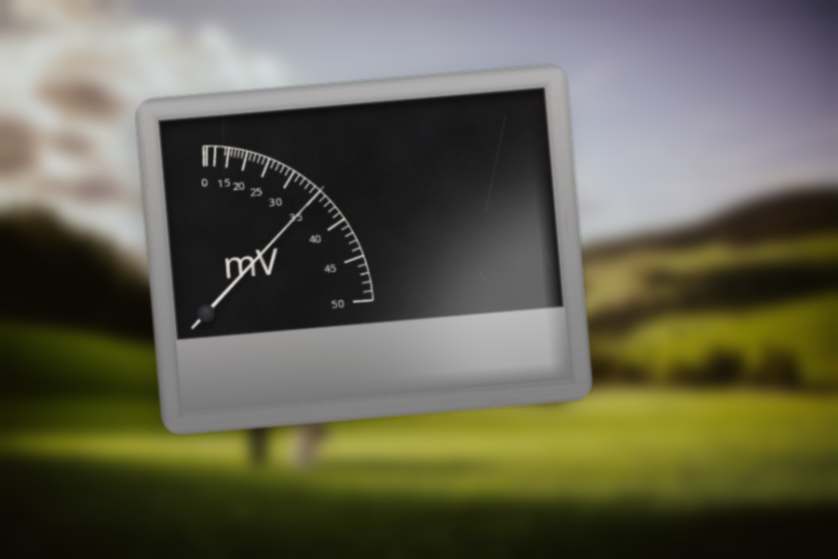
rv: 35; mV
